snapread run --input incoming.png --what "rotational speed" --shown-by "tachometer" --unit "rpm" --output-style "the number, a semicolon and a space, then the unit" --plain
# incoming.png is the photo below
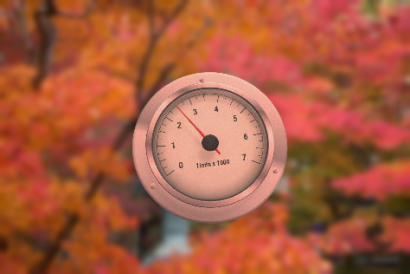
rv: 2500; rpm
